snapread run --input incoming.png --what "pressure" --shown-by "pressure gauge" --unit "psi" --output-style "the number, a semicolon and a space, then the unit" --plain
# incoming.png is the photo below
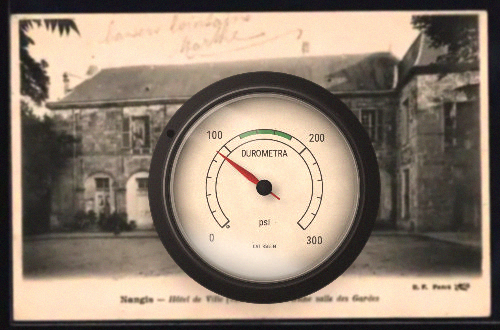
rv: 90; psi
